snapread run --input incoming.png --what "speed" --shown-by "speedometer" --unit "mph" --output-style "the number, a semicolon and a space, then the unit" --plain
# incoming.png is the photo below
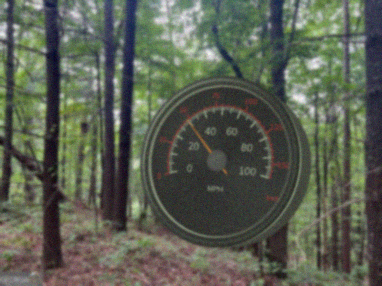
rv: 30; mph
